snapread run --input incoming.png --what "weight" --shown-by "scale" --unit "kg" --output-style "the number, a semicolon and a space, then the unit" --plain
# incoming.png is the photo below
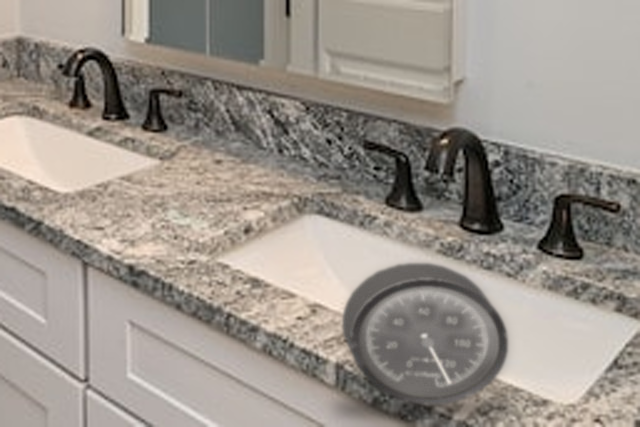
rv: 125; kg
